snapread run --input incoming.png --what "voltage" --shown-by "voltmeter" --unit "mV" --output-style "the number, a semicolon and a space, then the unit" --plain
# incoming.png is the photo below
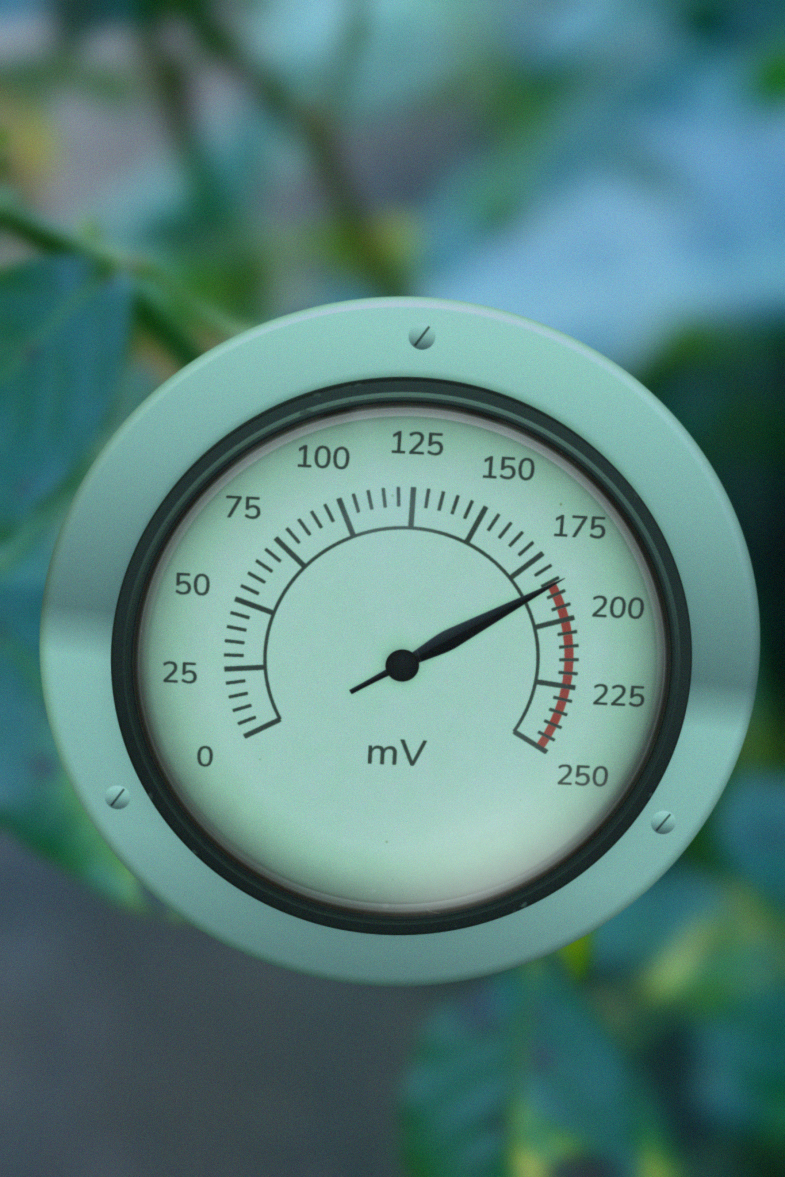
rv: 185; mV
